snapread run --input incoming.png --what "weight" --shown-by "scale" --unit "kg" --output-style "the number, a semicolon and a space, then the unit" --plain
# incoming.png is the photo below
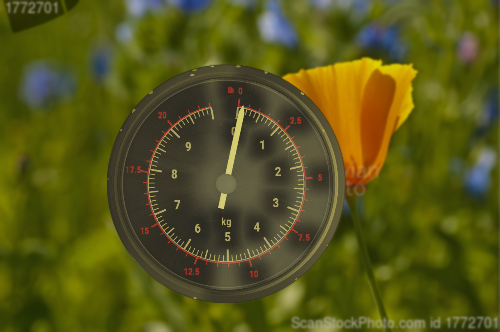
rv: 0.1; kg
